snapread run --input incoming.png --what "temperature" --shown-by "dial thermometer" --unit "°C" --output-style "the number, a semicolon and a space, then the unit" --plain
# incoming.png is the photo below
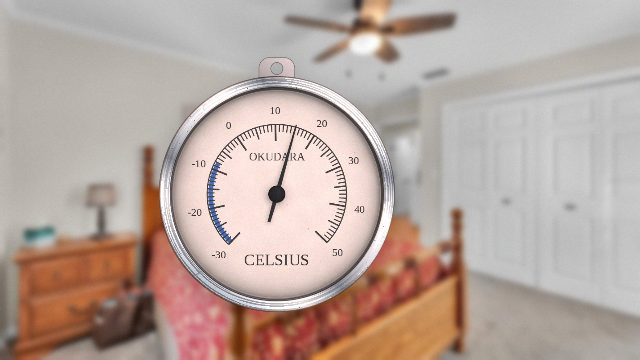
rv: 15; °C
